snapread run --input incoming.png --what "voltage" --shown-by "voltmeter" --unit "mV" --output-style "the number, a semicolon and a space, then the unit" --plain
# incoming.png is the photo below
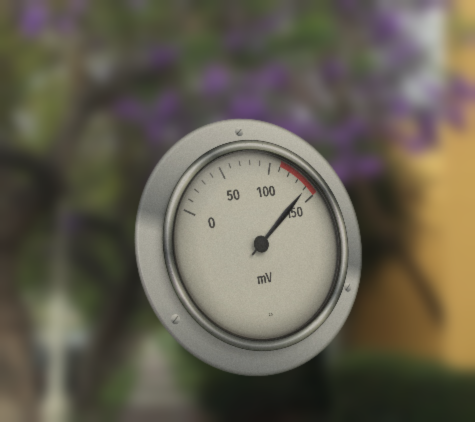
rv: 140; mV
